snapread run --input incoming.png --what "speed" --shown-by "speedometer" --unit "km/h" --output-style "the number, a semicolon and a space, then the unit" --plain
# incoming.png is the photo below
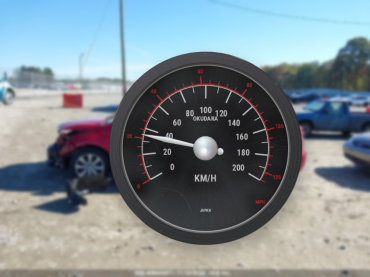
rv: 35; km/h
